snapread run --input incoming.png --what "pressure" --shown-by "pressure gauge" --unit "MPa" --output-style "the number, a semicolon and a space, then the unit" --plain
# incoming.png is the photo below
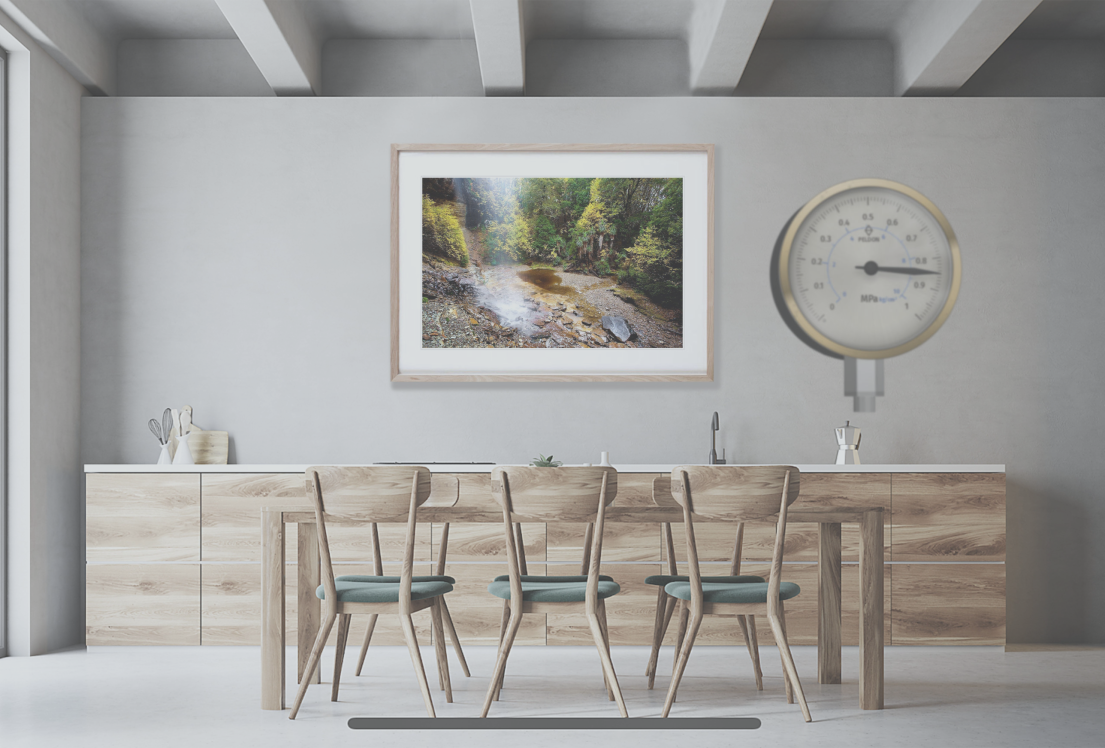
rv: 0.85; MPa
